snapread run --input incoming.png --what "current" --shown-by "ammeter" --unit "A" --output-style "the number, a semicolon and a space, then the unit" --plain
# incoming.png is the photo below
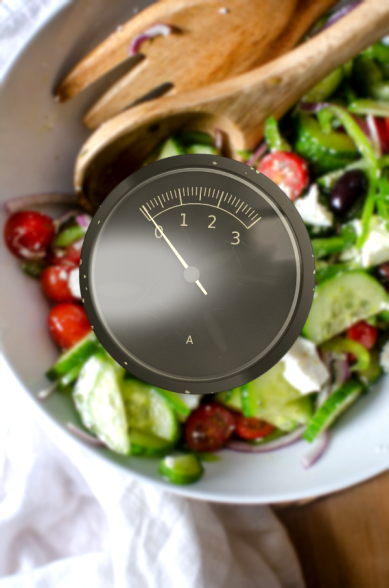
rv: 0.1; A
